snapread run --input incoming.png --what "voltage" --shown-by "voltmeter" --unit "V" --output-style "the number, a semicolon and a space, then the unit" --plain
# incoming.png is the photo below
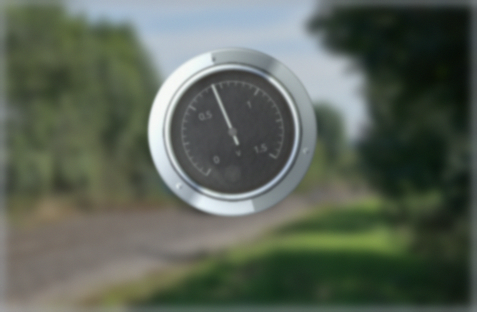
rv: 0.7; V
